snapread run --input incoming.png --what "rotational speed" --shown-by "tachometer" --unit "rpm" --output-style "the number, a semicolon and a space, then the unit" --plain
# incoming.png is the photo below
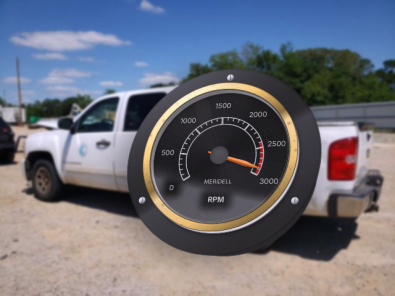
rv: 2900; rpm
